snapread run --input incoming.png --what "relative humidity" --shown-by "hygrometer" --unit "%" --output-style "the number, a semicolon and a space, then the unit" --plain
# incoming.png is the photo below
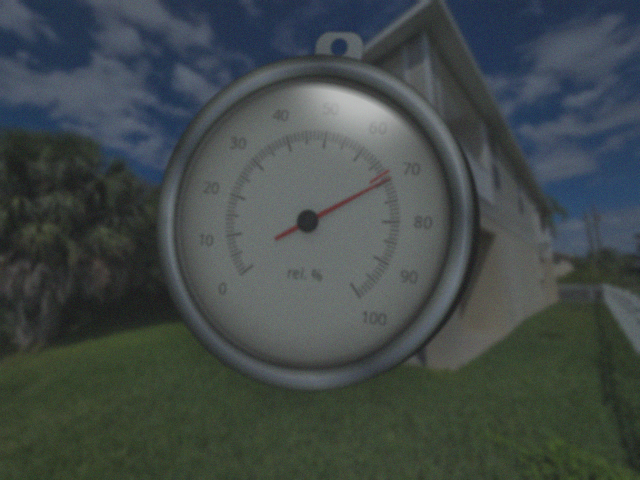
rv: 70; %
